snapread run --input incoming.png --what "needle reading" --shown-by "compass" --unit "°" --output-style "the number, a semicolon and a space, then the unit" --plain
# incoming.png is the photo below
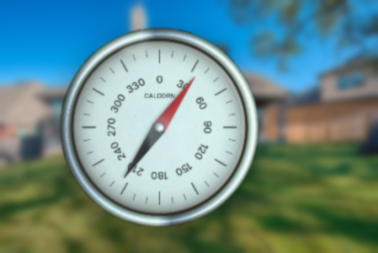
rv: 35; °
